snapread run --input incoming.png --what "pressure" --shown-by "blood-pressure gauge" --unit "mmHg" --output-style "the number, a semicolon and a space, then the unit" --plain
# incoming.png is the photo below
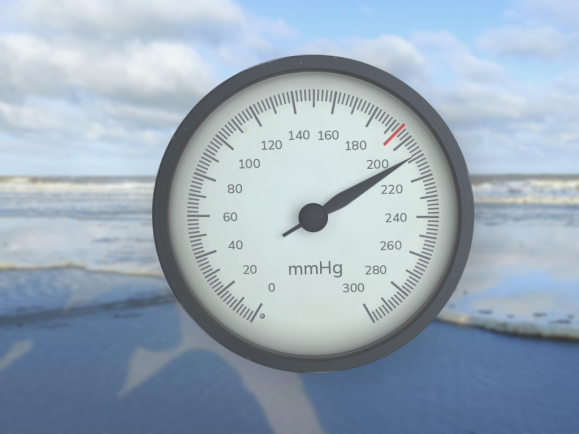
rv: 208; mmHg
